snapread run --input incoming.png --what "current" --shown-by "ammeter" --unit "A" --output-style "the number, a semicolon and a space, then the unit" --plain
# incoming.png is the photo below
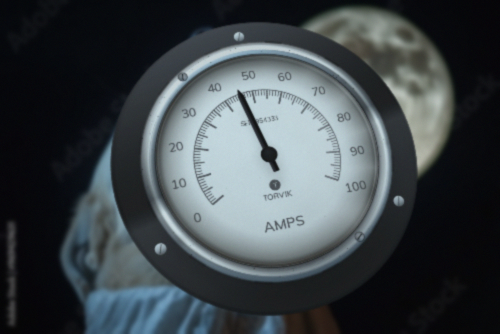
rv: 45; A
